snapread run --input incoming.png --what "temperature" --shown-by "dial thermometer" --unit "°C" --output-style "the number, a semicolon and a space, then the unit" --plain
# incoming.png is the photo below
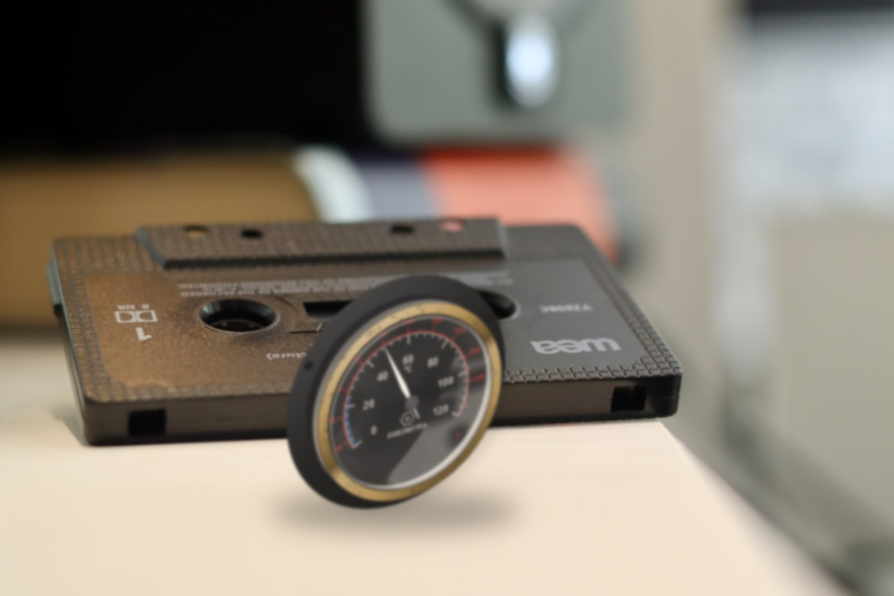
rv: 48; °C
